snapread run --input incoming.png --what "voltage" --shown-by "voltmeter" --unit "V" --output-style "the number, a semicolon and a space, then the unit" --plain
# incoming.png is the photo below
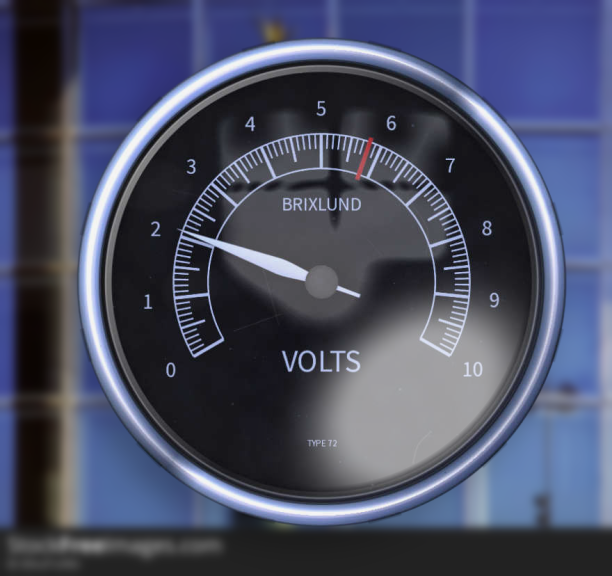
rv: 2.1; V
